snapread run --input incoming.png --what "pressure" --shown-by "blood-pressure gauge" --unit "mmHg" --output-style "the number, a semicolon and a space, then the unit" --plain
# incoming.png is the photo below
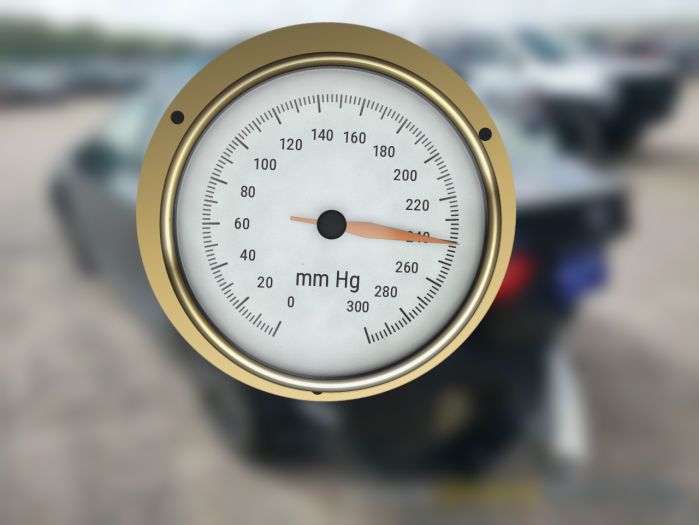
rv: 240; mmHg
